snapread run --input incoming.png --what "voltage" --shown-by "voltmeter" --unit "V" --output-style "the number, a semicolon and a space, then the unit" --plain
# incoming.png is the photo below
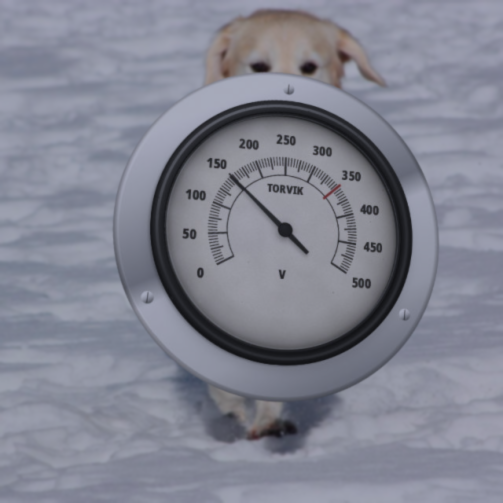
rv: 150; V
